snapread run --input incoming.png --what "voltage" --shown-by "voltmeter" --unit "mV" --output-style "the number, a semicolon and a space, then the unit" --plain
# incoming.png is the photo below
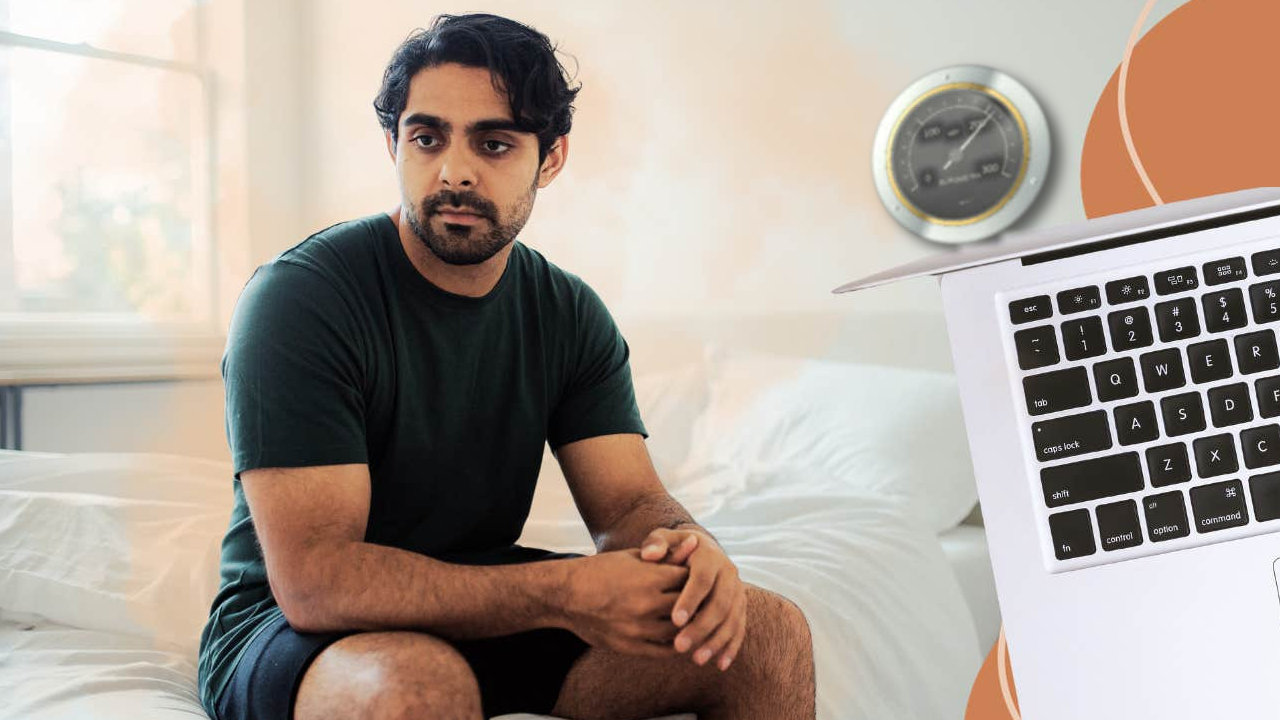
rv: 210; mV
